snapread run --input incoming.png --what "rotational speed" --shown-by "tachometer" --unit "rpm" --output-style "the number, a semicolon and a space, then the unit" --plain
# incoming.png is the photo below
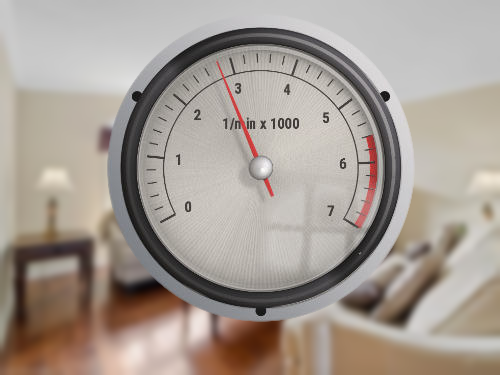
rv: 2800; rpm
